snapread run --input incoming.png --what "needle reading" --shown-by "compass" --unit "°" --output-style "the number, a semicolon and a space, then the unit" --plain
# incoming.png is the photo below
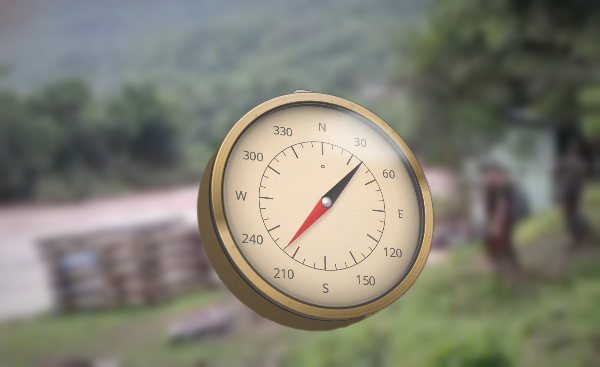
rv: 220; °
